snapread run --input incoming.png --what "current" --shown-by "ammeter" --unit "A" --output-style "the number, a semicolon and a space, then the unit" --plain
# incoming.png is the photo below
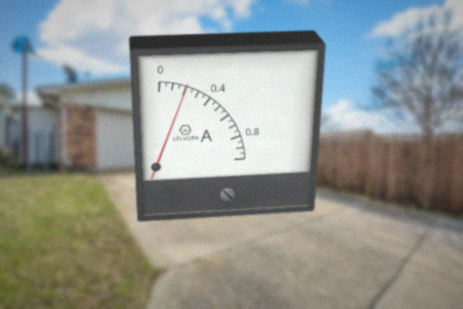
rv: 0.2; A
